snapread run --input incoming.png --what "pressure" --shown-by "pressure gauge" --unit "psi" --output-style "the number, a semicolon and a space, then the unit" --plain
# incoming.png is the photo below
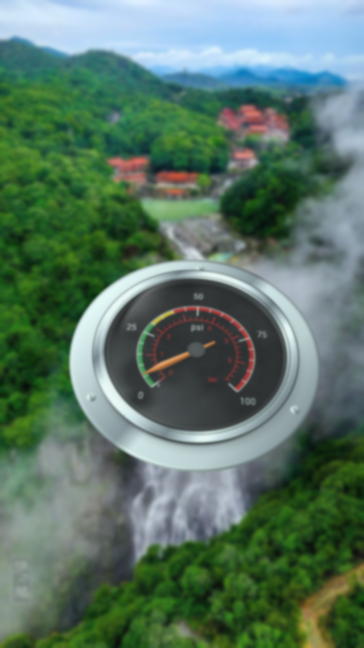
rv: 5; psi
